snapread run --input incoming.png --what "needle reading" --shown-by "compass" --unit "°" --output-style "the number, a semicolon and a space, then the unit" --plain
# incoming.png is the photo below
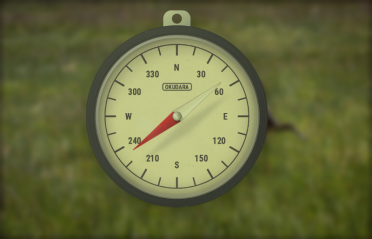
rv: 232.5; °
